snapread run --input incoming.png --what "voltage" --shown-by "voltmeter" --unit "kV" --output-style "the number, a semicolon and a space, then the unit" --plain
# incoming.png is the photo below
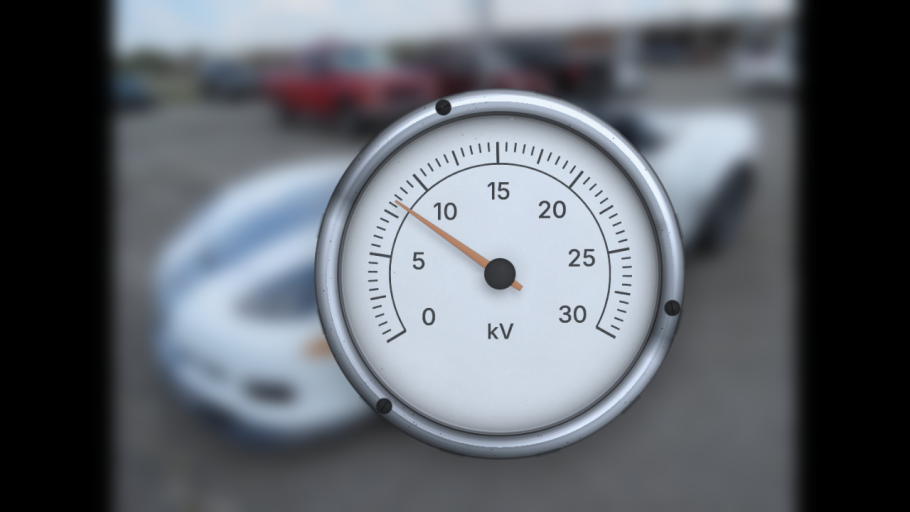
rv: 8.25; kV
